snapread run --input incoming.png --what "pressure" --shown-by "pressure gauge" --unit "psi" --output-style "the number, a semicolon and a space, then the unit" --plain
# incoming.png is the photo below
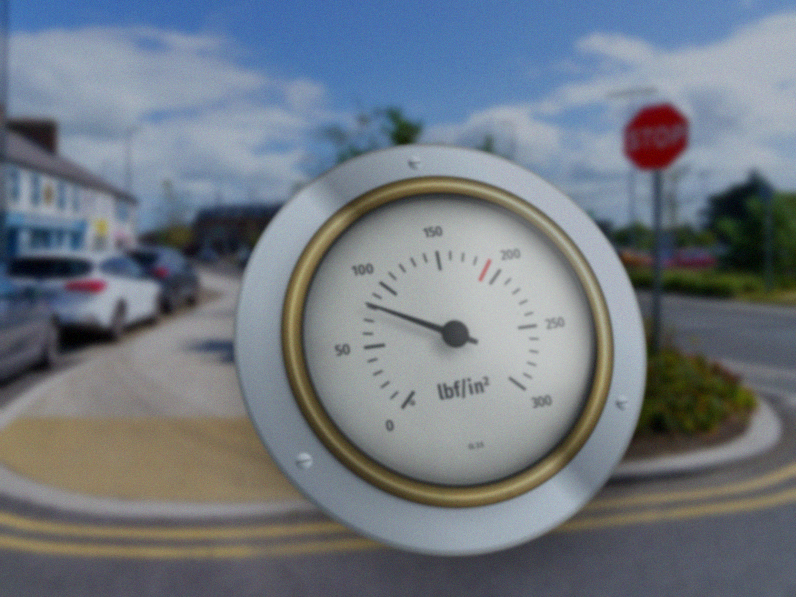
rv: 80; psi
